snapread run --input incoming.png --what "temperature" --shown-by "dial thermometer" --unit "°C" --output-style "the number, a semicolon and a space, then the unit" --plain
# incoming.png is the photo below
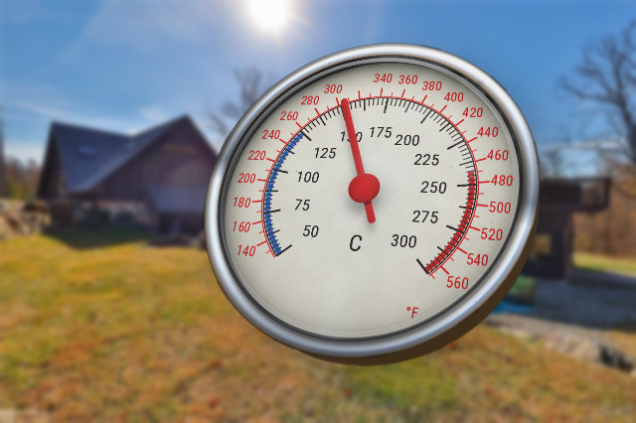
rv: 152.5; °C
